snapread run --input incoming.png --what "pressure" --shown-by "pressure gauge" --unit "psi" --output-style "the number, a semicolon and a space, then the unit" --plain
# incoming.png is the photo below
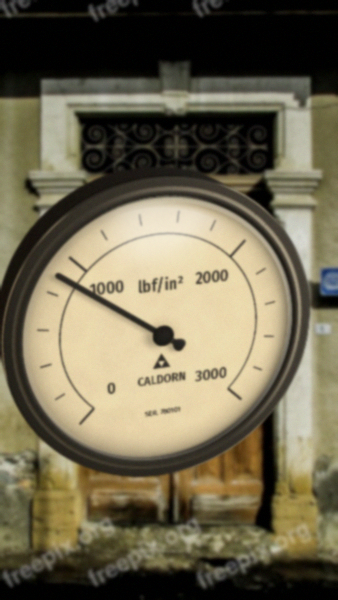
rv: 900; psi
